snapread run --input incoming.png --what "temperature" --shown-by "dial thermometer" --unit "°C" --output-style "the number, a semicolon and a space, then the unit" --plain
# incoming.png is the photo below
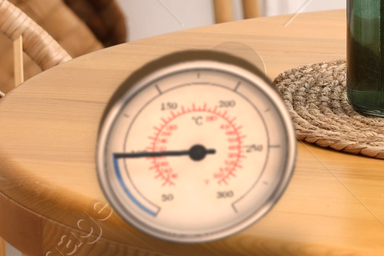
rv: 100; °C
